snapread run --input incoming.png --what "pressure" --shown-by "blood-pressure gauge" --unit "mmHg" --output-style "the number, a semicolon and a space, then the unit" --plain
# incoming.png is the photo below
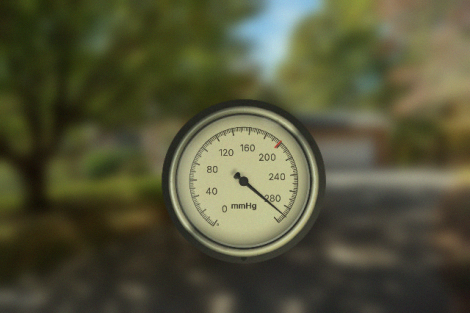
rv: 290; mmHg
